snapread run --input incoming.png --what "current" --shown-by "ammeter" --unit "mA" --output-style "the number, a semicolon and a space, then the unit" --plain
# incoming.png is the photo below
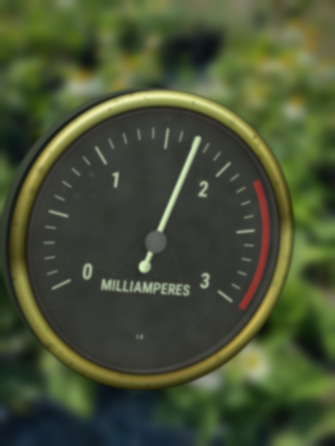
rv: 1.7; mA
